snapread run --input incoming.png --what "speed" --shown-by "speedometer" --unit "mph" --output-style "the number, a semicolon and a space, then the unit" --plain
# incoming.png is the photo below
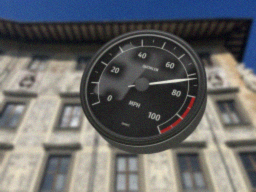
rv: 72.5; mph
